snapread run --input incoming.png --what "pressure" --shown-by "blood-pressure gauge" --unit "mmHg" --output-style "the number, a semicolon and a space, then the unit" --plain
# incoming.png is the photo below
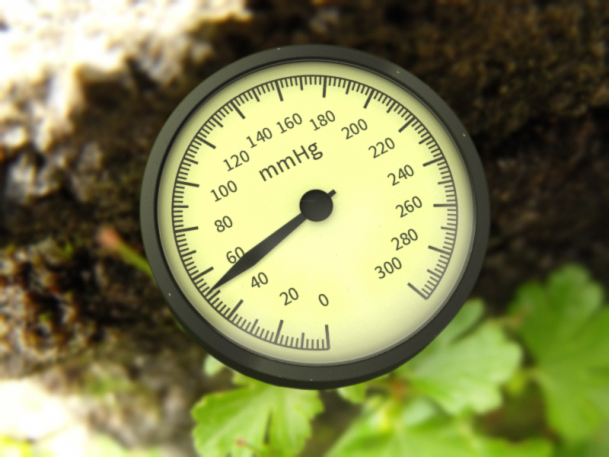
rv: 52; mmHg
